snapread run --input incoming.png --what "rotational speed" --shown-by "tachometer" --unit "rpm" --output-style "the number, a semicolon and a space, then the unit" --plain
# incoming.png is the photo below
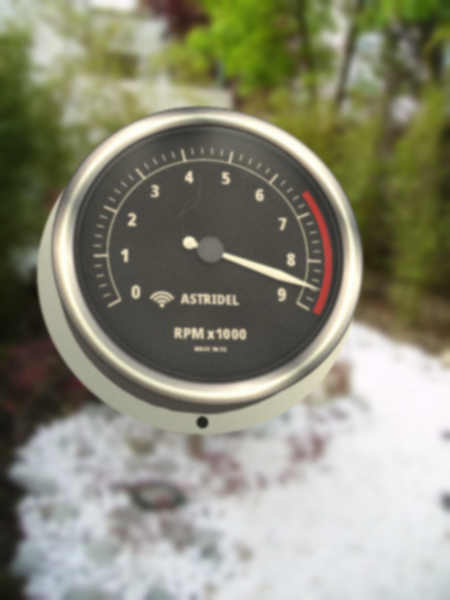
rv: 8600; rpm
